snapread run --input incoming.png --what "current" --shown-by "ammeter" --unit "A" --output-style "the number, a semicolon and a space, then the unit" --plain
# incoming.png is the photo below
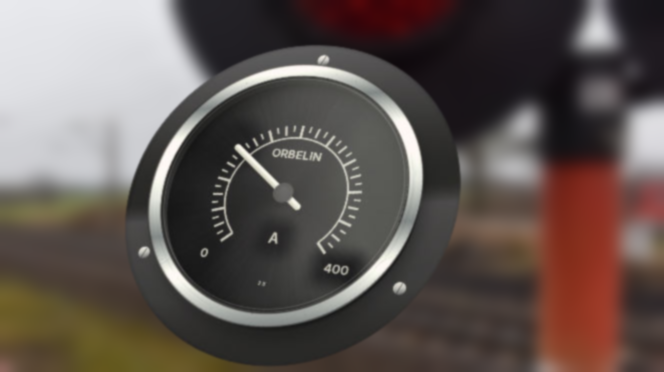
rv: 120; A
